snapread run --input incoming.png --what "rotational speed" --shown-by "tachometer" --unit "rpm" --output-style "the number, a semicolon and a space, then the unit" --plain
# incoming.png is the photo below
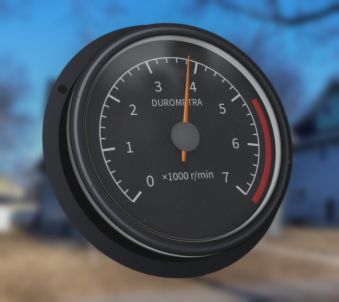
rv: 3800; rpm
